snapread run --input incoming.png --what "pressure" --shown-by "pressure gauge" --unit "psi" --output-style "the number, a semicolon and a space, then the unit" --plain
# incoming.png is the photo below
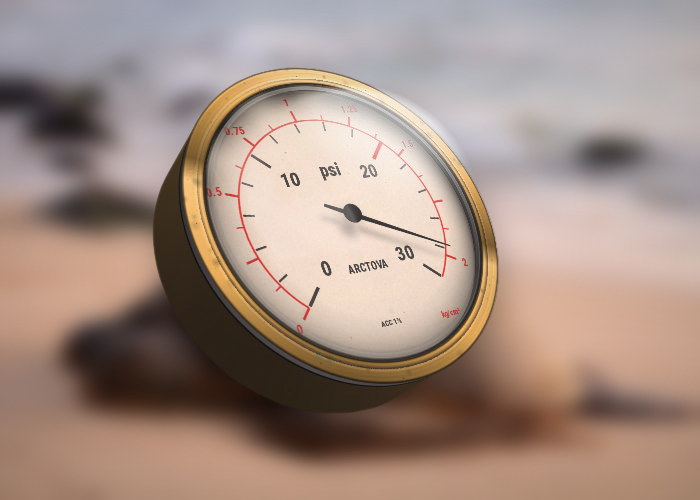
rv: 28; psi
